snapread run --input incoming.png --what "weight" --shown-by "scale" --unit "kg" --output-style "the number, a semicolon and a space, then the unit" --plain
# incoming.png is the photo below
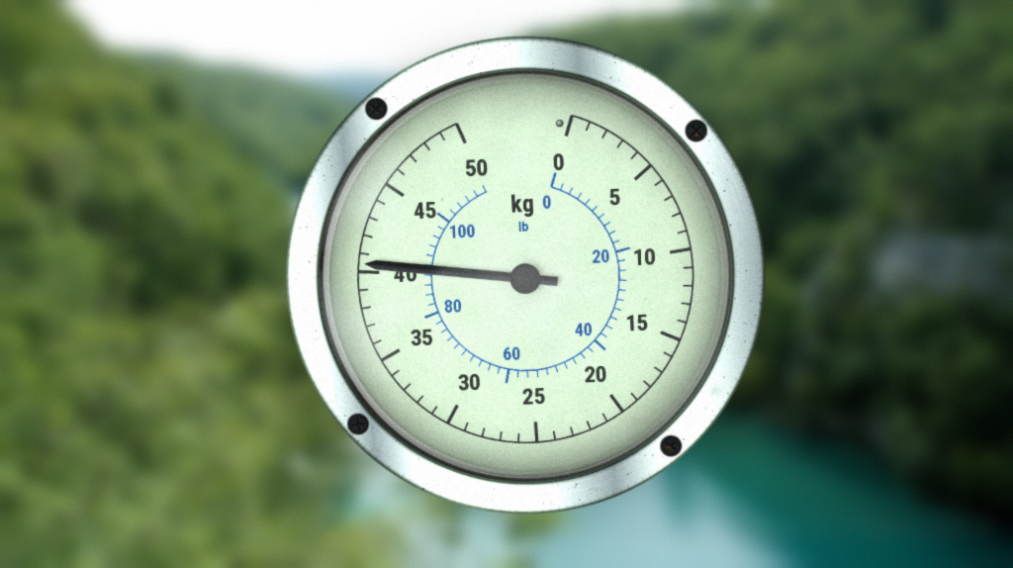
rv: 40.5; kg
